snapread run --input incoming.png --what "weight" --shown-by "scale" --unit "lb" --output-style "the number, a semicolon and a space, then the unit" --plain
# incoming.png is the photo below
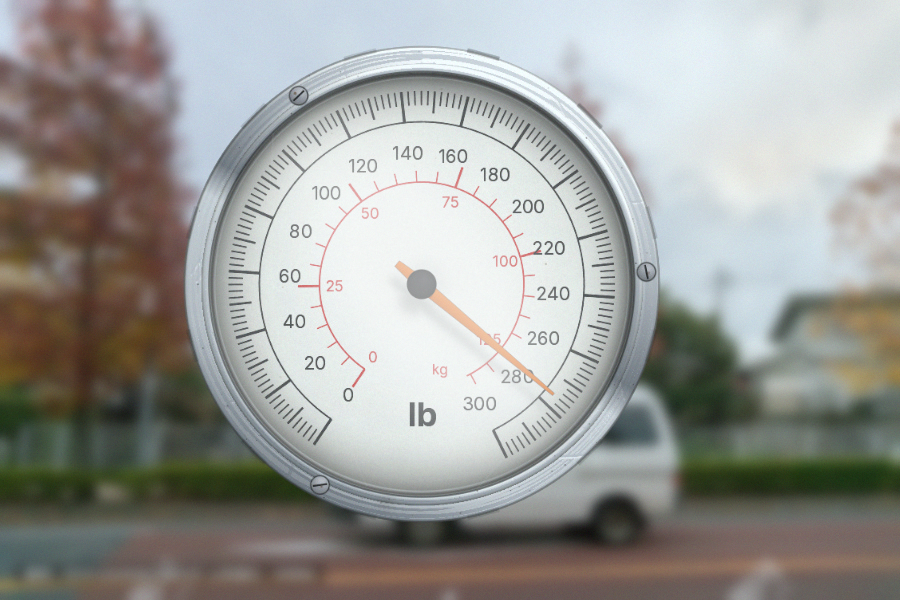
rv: 276; lb
